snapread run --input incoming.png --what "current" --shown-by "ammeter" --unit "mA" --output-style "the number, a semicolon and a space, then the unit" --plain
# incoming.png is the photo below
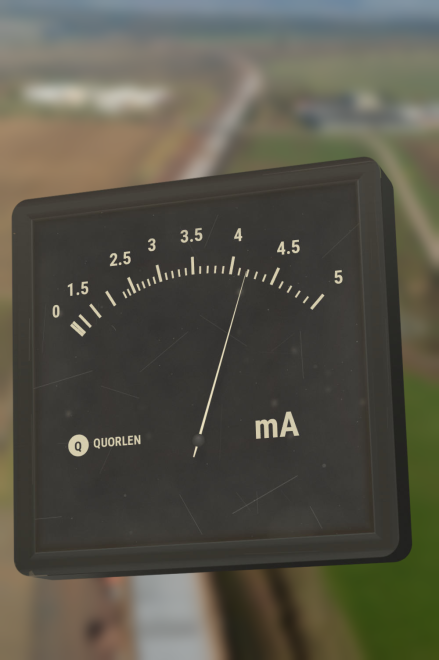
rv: 4.2; mA
